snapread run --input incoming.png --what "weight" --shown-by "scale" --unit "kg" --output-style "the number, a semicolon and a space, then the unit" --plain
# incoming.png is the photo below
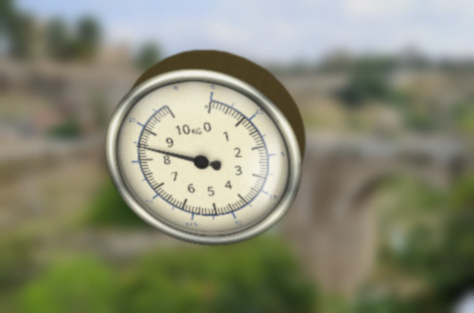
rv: 8.5; kg
